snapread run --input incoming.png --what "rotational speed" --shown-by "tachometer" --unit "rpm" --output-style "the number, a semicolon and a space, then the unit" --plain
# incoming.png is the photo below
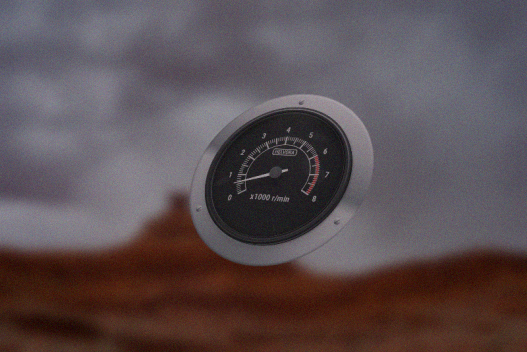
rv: 500; rpm
